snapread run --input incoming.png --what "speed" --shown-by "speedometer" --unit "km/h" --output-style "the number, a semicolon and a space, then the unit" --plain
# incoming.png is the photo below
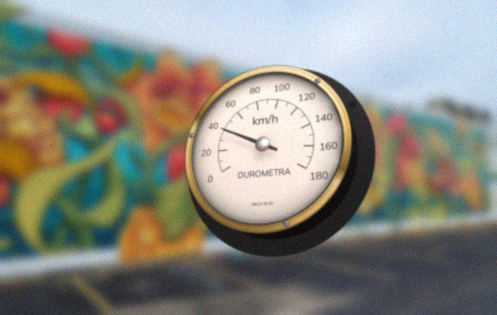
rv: 40; km/h
